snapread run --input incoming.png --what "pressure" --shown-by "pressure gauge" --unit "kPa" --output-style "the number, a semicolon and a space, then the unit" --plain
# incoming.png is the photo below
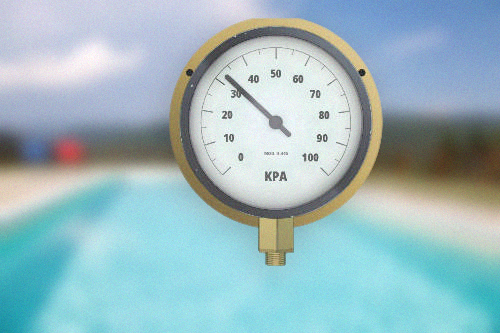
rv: 32.5; kPa
